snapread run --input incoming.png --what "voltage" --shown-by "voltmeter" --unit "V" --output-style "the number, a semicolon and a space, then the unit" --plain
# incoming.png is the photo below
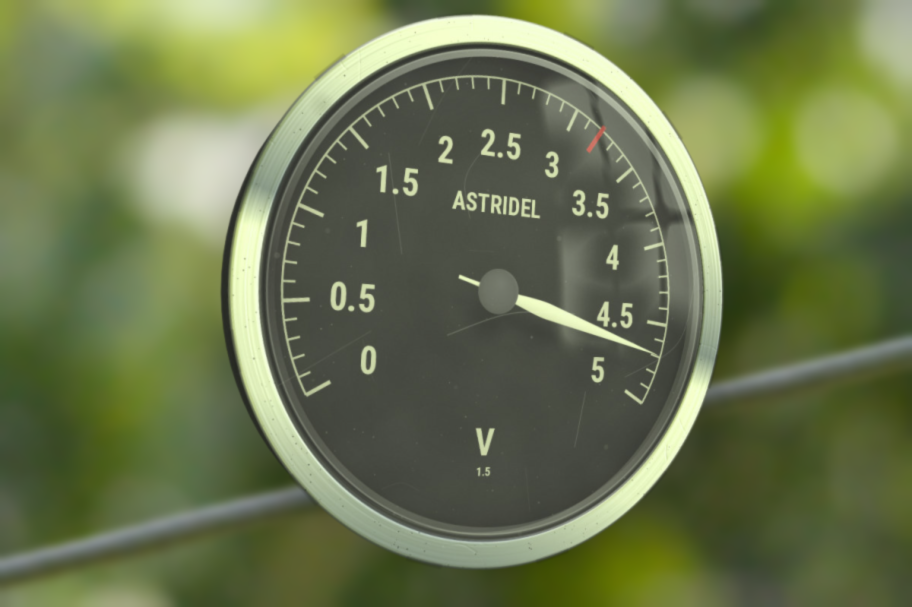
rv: 4.7; V
